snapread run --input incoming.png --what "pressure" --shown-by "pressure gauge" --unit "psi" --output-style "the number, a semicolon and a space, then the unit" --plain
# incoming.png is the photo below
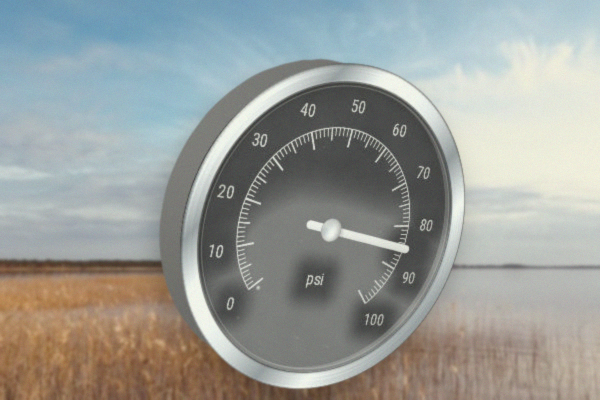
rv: 85; psi
